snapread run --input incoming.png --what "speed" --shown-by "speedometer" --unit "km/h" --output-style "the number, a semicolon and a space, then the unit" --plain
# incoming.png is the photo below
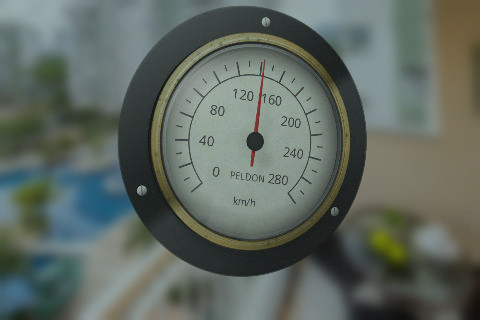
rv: 140; km/h
